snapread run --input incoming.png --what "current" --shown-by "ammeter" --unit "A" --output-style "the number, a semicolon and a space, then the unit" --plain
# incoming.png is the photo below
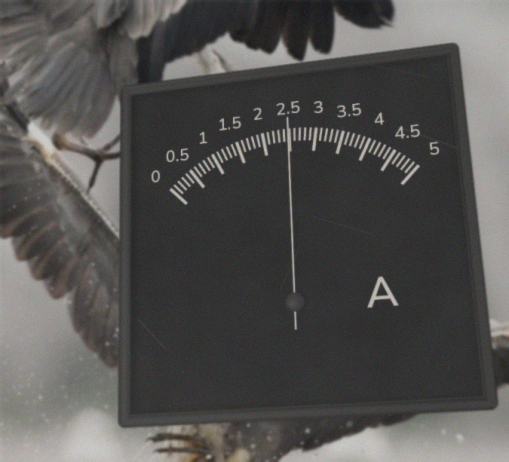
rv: 2.5; A
